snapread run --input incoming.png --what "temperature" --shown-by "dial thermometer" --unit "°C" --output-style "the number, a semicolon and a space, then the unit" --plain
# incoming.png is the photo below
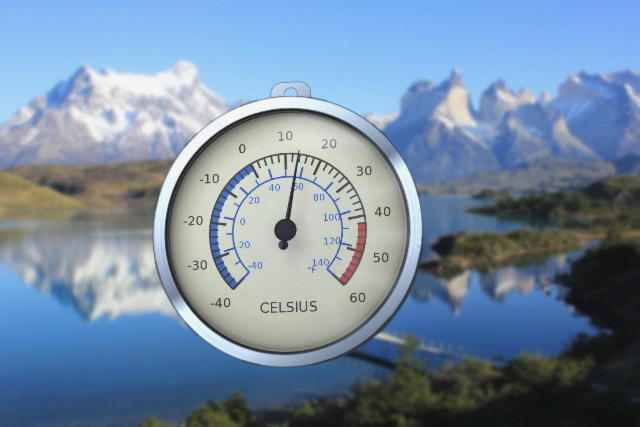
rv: 14; °C
